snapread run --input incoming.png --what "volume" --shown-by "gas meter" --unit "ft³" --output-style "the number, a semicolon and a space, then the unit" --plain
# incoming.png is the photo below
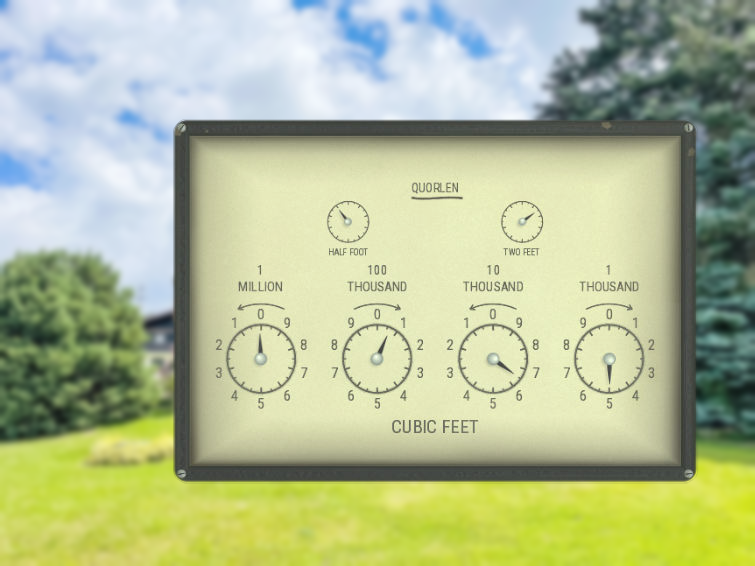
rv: 6500; ft³
